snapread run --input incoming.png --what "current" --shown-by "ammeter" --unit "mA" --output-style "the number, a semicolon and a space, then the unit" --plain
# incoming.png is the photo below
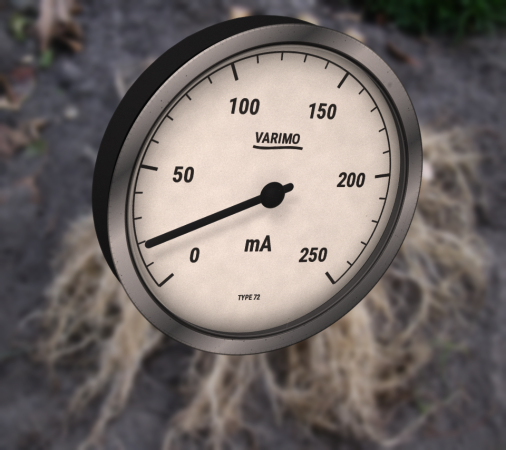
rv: 20; mA
